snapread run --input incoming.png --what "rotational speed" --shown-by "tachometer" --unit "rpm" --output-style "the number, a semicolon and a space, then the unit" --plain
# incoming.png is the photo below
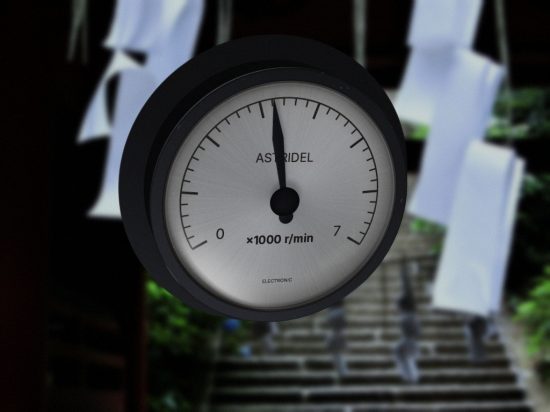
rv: 3200; rpm
